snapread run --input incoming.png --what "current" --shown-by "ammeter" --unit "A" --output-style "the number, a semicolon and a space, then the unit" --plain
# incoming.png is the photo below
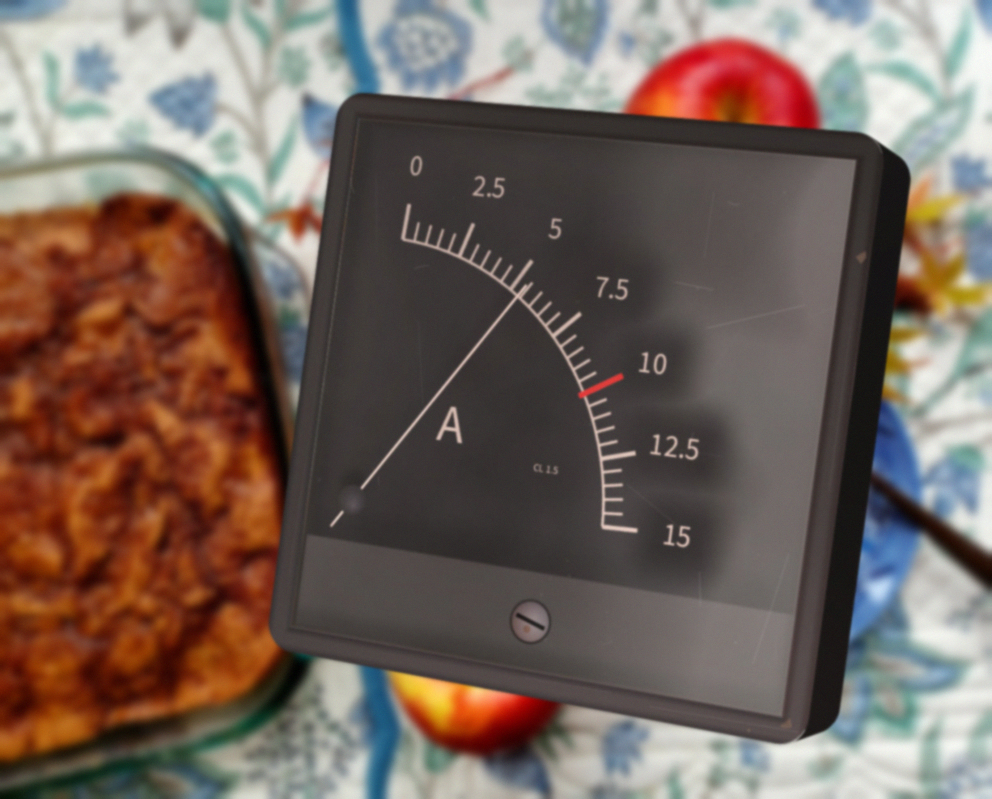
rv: 5.5; A
